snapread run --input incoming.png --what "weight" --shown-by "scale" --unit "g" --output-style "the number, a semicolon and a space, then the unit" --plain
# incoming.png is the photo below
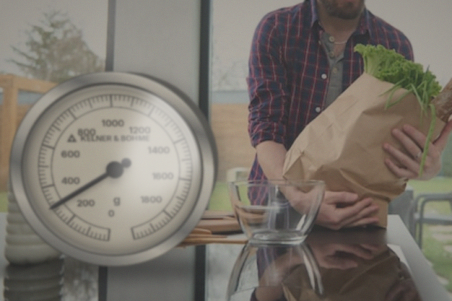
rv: 300; g
